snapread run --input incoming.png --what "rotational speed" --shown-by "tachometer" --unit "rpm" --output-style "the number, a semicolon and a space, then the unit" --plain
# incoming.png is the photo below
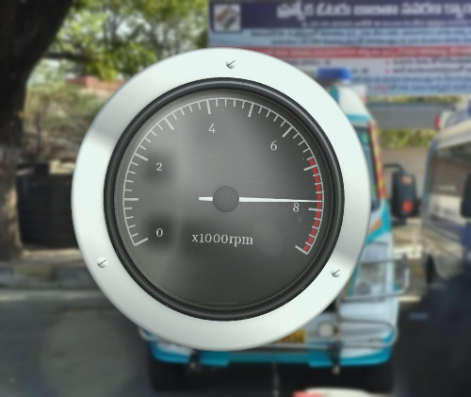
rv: 7800; rpm
